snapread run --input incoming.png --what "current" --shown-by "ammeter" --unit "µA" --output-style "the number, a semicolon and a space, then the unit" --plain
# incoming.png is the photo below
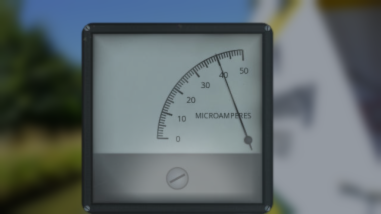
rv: 40; µA
